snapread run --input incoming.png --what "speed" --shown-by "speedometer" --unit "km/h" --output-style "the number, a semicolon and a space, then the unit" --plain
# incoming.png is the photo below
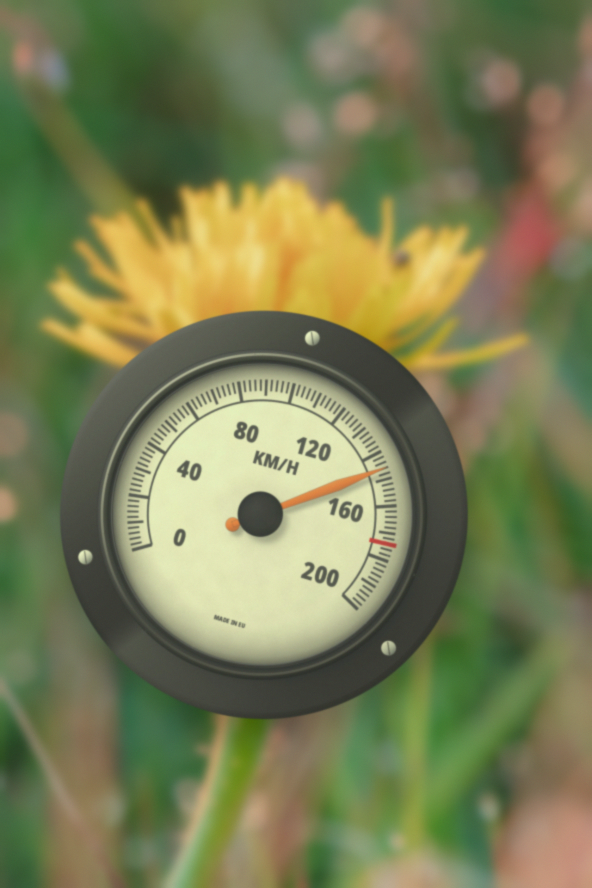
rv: 146; km/h
